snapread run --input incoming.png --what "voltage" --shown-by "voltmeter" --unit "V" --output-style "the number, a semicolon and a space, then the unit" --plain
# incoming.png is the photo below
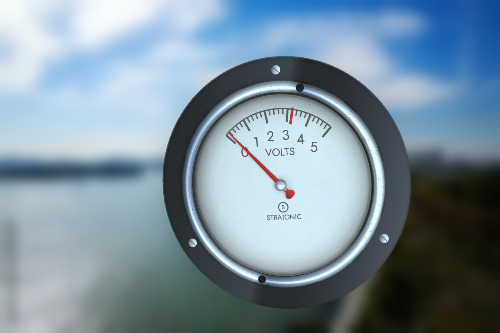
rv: 0.2; V
